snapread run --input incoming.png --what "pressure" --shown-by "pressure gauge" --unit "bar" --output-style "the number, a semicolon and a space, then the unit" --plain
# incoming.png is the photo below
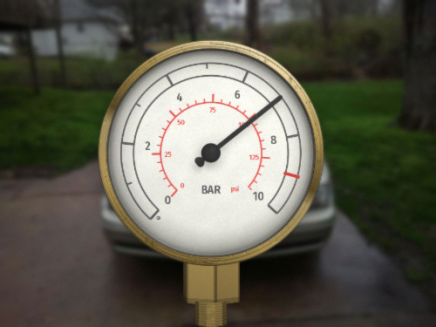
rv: 7; bar
